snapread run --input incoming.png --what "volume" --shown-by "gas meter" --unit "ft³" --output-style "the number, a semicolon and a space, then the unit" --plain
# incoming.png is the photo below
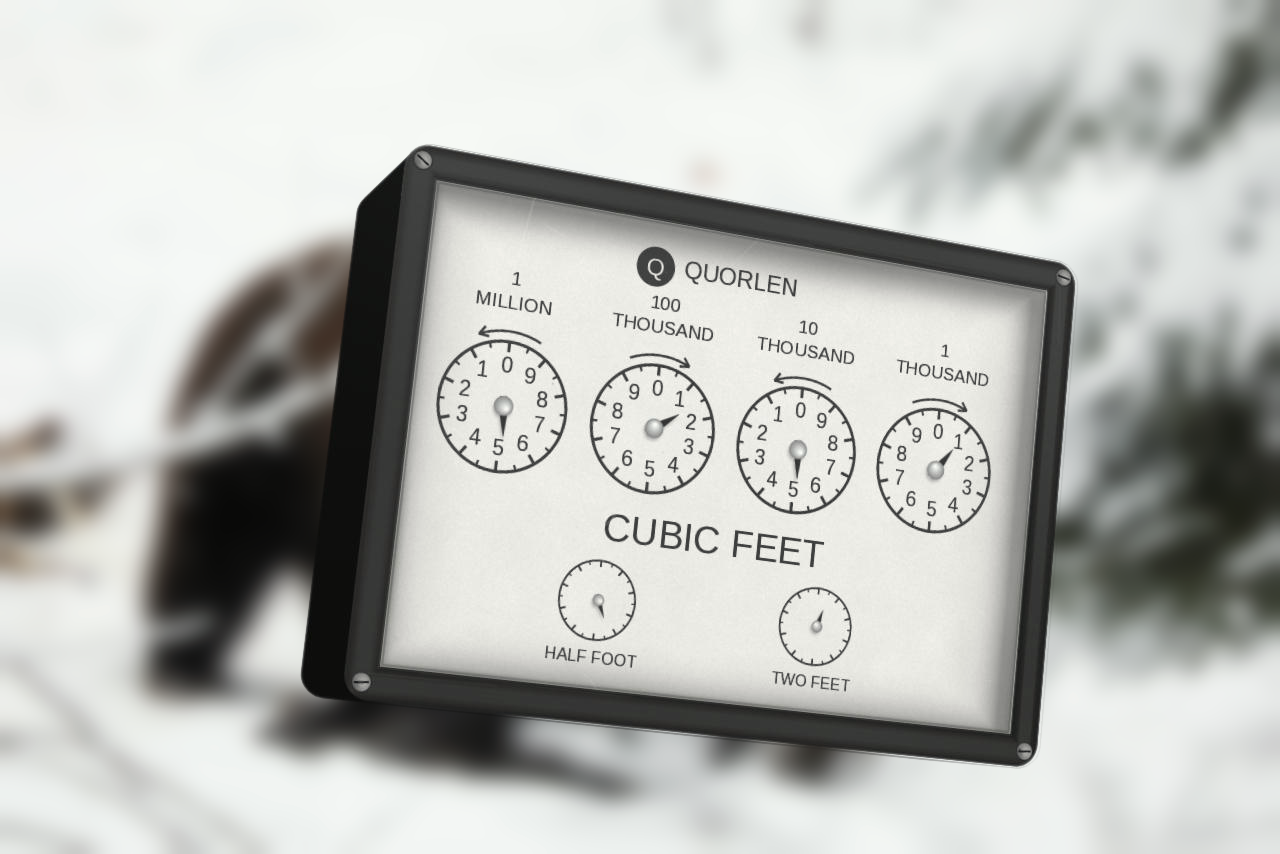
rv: 515100; ft³
